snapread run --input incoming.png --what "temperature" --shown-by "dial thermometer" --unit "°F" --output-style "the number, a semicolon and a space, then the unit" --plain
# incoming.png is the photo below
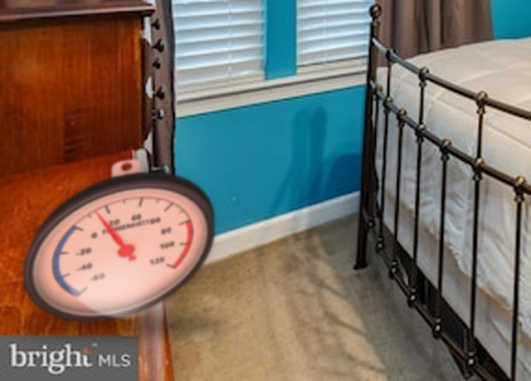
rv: 15; °F
